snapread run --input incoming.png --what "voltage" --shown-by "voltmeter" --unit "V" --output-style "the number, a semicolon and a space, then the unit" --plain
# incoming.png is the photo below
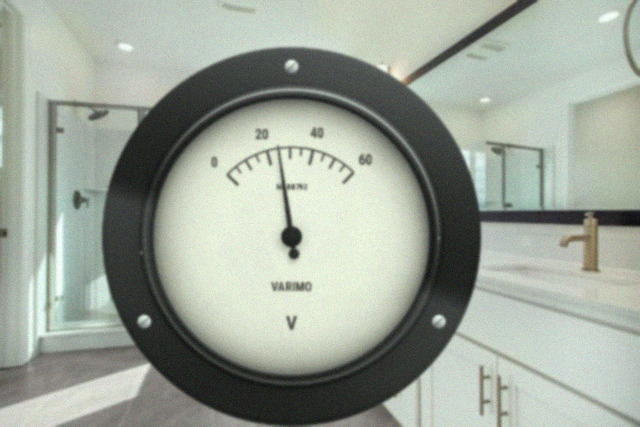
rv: 25; V
